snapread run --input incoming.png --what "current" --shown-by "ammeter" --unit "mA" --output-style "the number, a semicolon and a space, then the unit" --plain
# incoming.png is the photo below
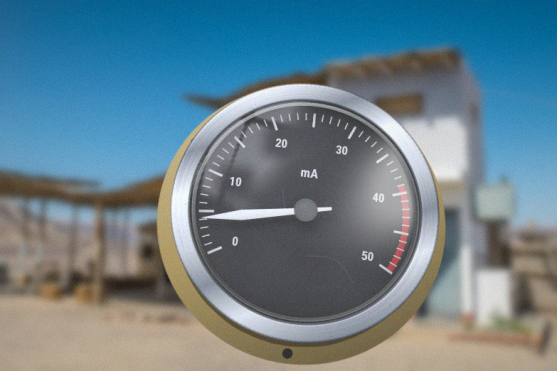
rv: 4; mA
